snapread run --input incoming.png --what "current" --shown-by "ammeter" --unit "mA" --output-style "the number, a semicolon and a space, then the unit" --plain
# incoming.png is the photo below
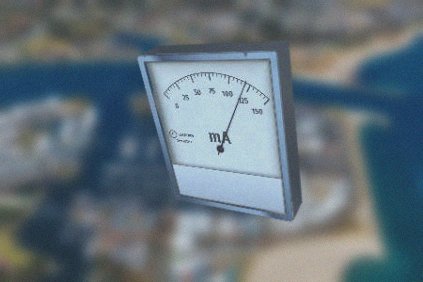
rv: 120; mA
